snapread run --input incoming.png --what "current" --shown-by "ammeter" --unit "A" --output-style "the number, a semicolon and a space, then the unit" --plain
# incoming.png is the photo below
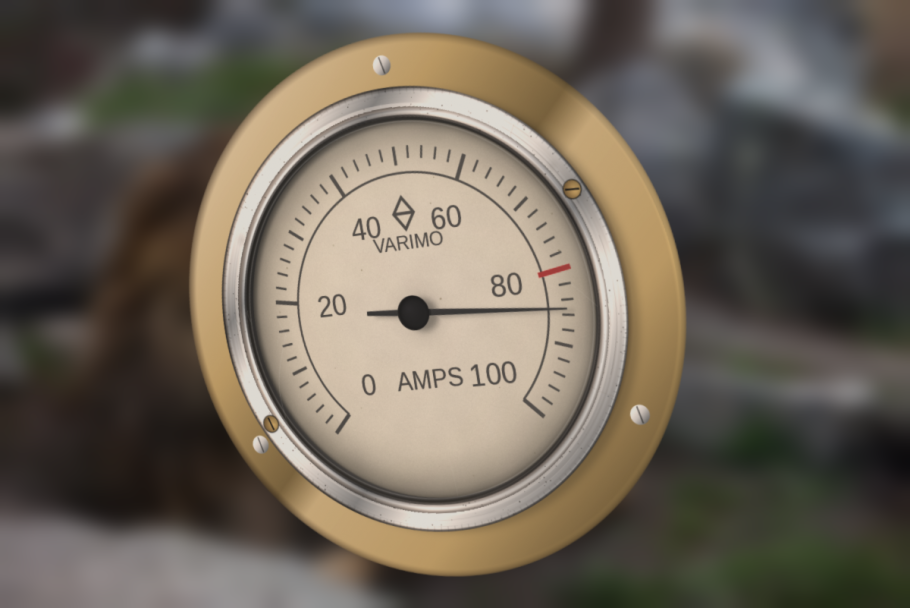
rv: 85; A
